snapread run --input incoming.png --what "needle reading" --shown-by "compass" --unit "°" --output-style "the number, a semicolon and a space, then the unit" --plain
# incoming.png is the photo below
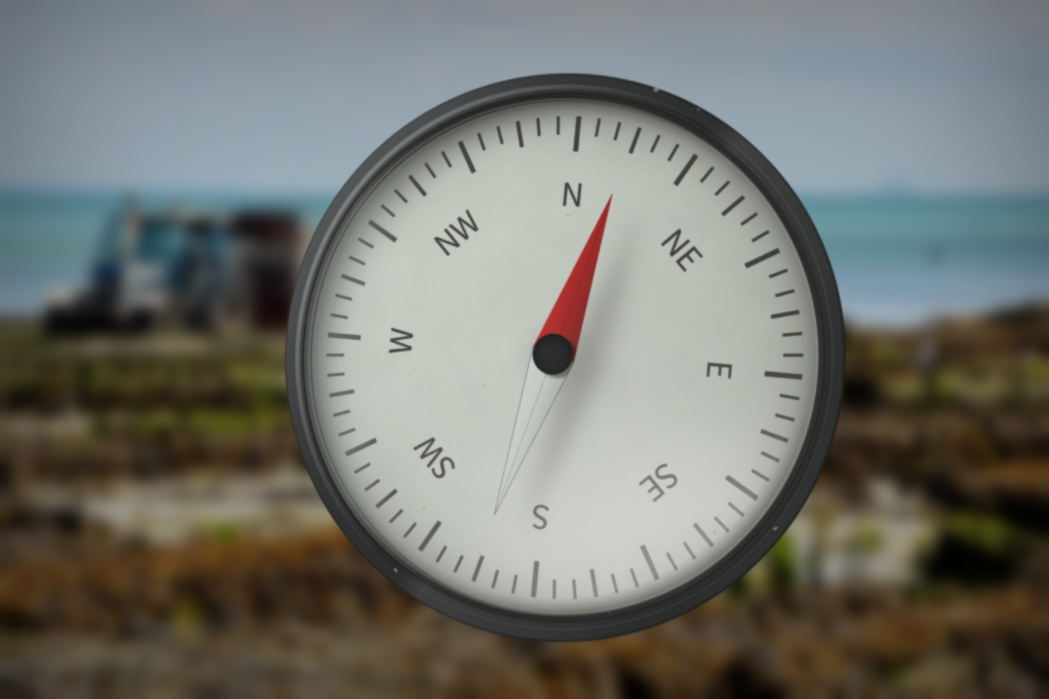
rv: 15; °
